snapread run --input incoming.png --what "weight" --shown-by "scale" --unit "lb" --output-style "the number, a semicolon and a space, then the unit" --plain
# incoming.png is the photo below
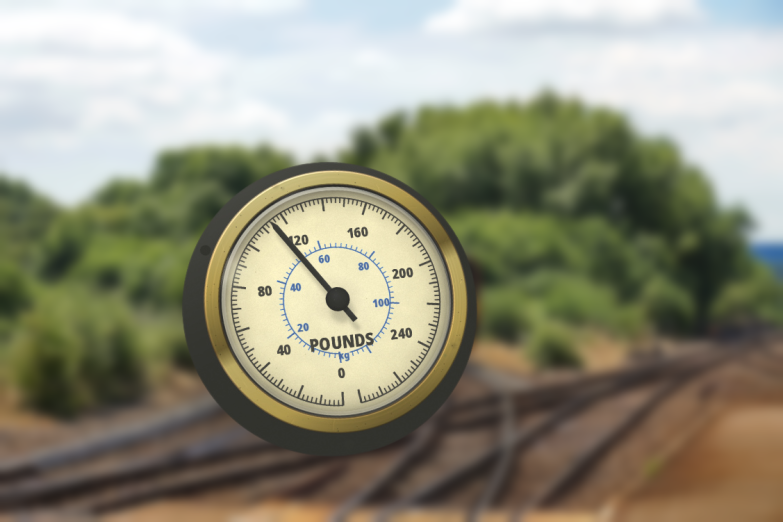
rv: 114; lb
